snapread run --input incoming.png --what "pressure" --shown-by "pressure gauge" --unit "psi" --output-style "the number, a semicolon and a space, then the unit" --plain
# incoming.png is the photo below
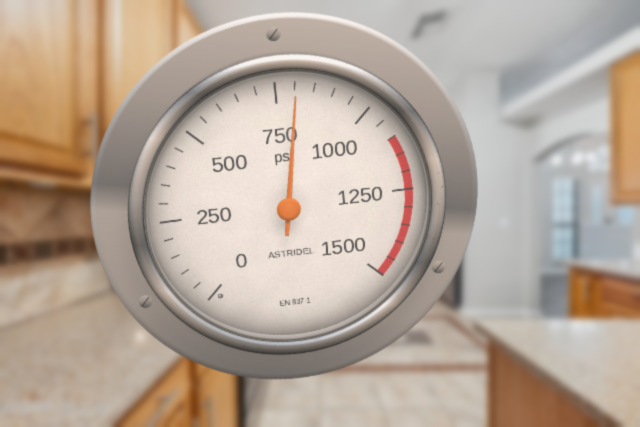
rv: 800; psi
